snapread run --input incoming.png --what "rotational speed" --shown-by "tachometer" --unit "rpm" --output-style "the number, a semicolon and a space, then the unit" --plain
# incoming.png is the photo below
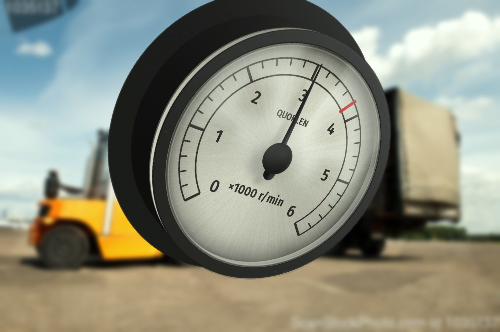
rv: 3000; rpm
